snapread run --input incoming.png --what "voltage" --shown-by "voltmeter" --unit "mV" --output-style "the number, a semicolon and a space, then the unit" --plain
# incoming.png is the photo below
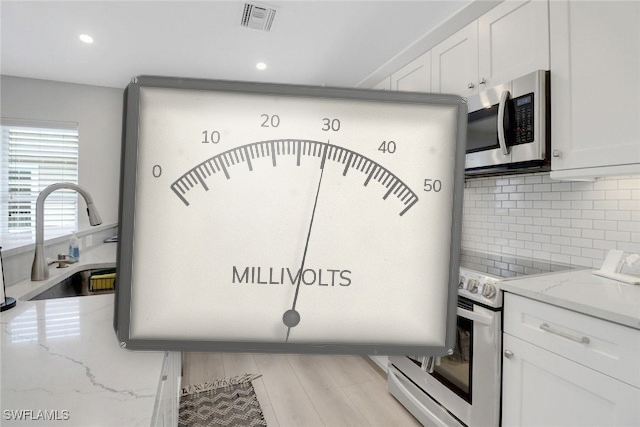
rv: 30; mV
